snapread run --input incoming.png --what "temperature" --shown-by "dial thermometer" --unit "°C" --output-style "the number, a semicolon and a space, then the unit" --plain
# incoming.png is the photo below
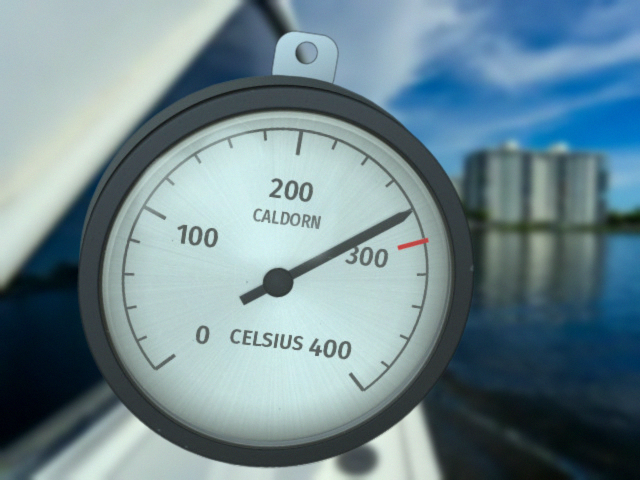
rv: 280; °C
